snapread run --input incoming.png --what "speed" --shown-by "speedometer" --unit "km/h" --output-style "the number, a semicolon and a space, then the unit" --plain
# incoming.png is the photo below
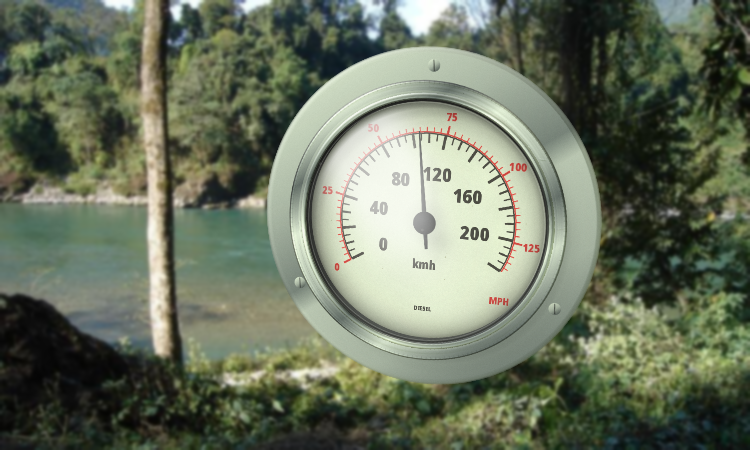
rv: 105; km/h
